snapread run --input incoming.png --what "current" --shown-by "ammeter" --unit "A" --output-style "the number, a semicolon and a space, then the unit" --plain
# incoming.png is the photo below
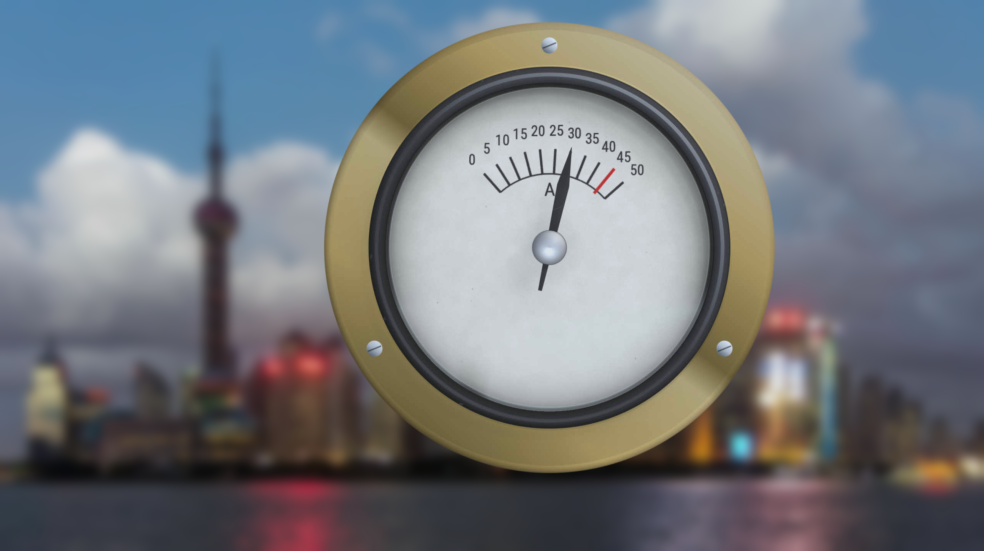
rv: 30; A
